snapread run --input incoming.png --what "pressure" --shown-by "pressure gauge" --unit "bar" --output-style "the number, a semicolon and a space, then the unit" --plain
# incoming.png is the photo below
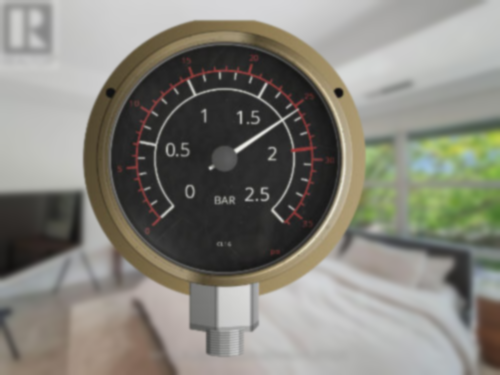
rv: 1.75; bar
